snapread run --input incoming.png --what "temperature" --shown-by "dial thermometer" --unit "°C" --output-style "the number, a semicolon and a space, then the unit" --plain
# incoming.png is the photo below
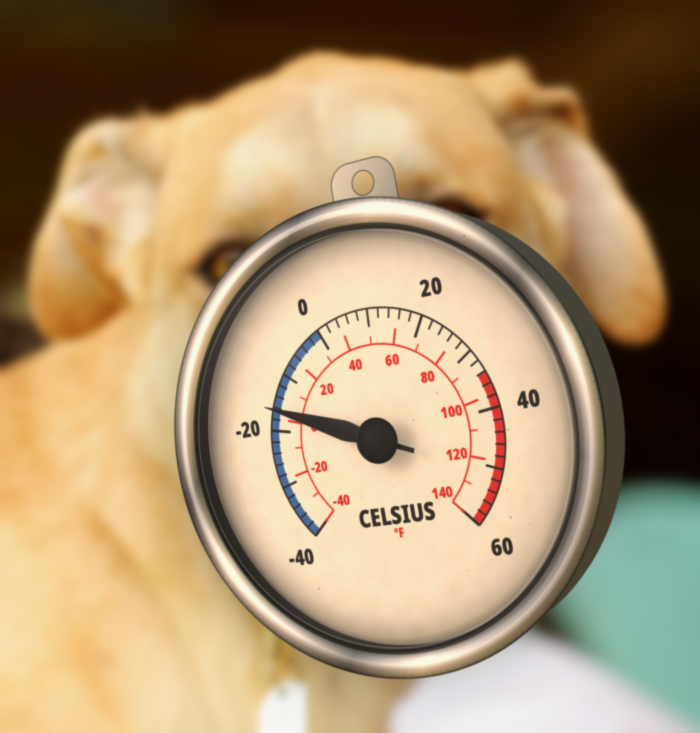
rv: -16; °C
